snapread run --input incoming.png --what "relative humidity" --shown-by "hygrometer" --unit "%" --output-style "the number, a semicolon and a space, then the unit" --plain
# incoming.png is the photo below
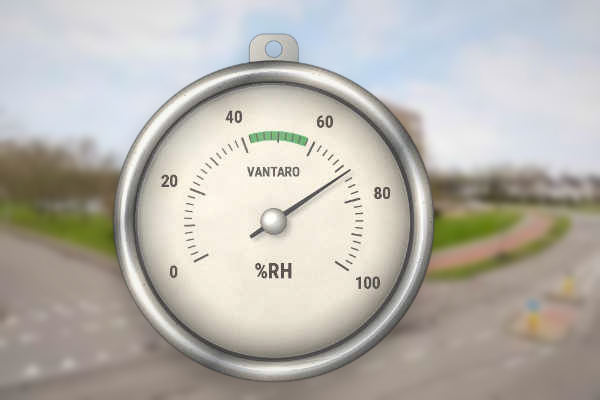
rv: 72; %
